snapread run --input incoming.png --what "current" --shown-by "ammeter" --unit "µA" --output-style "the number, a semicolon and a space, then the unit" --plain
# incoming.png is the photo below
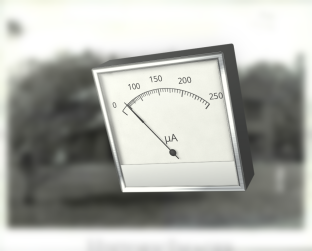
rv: 50; µA
